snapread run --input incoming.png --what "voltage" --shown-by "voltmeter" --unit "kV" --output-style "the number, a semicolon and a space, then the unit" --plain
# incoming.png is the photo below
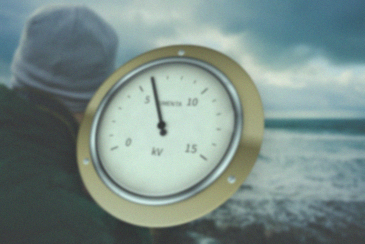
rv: 6; kV
